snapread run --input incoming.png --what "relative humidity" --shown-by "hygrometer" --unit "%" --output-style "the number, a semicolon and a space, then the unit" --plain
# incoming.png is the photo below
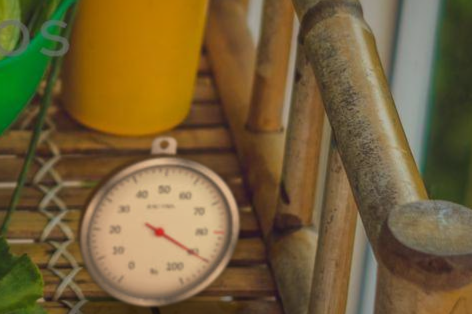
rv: 90; %
